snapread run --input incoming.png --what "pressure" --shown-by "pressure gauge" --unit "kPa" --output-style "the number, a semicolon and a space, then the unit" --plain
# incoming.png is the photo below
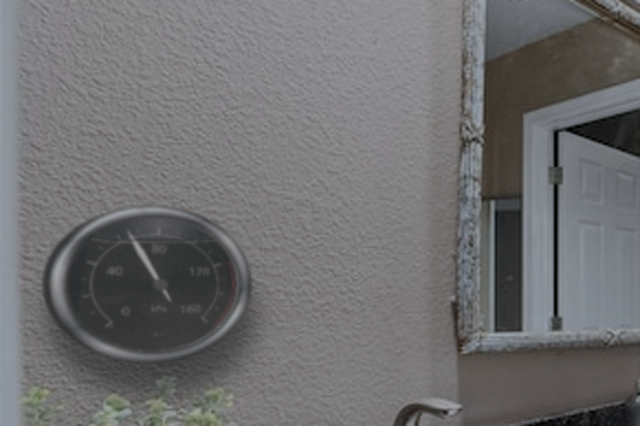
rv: 65; kPa
